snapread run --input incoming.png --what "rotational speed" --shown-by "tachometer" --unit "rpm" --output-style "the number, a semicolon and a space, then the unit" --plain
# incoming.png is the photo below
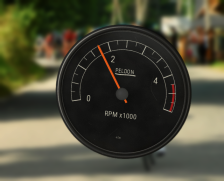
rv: 1750; rpm
